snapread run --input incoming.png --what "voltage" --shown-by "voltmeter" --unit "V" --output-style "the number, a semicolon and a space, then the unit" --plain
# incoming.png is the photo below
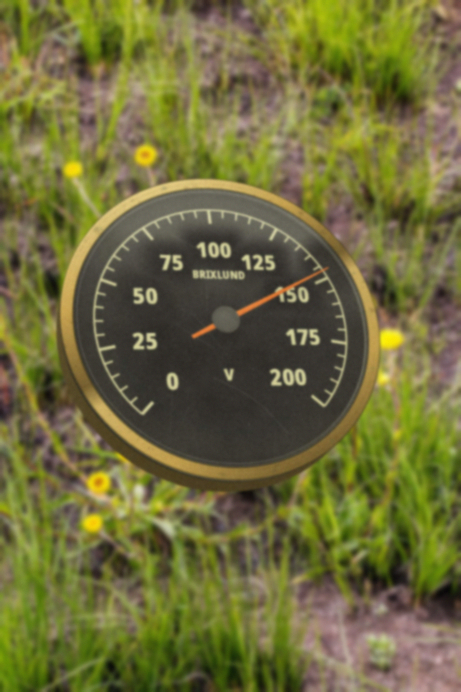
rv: 147.5; V
